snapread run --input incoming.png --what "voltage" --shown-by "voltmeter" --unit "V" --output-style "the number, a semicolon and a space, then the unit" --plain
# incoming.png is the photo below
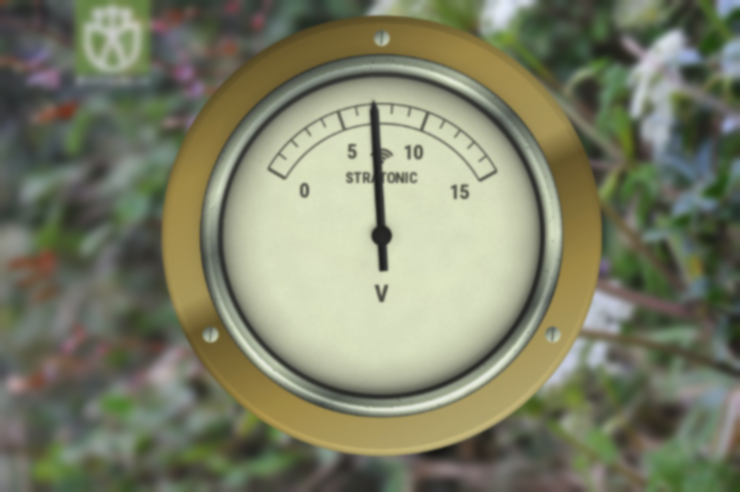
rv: 7; V
